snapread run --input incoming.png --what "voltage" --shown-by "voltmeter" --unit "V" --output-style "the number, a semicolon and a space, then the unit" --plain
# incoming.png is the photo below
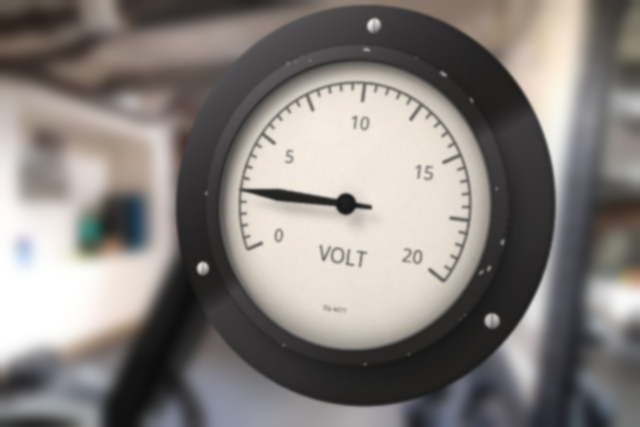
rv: 2.5; V
